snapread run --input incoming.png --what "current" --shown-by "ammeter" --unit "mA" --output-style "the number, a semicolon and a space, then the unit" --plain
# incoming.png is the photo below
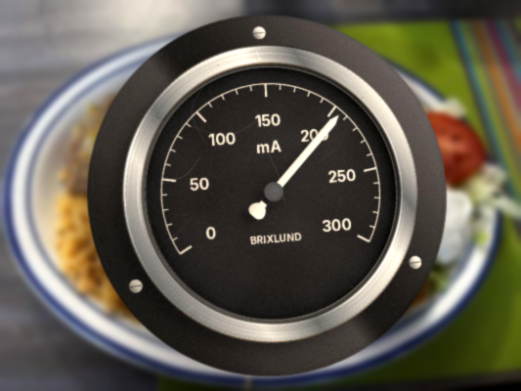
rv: 205; mA
